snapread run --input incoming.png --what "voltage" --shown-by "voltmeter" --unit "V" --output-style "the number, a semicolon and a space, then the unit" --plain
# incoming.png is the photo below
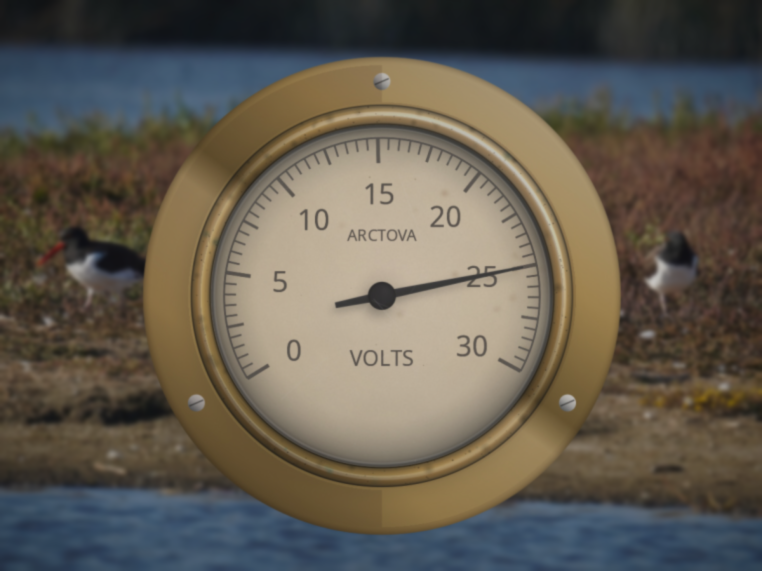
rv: 25; V
